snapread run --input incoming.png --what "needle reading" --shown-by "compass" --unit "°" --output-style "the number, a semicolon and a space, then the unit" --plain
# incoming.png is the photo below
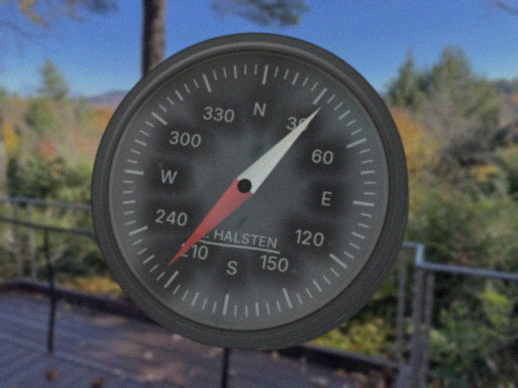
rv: 215; °
